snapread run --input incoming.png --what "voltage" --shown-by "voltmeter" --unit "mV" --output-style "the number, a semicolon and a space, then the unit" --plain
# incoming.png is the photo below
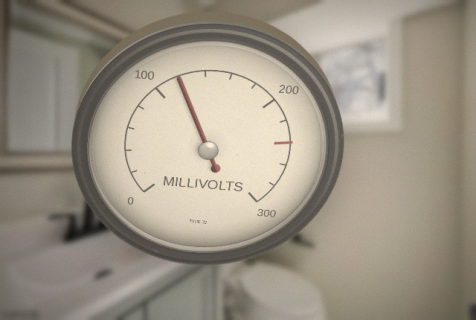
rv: 120; mV
